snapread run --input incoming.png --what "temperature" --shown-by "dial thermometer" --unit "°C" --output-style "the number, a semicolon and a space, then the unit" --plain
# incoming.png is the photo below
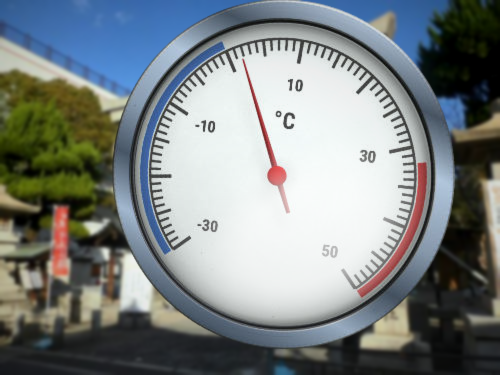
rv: 2; °C
